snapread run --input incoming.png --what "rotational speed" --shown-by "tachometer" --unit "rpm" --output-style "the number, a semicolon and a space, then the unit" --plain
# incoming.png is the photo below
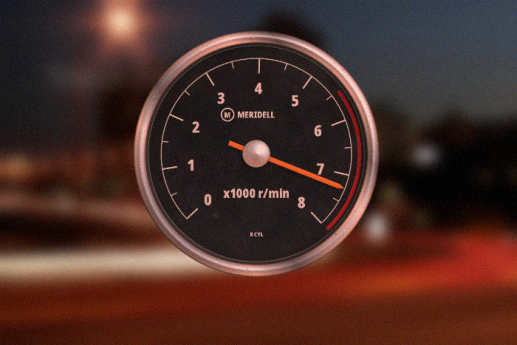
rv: 7250; rpm
